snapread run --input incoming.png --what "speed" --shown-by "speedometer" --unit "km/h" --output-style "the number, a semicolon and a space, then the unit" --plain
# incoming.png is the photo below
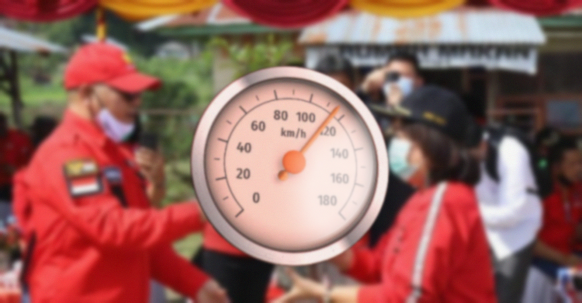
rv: 115; km/h
